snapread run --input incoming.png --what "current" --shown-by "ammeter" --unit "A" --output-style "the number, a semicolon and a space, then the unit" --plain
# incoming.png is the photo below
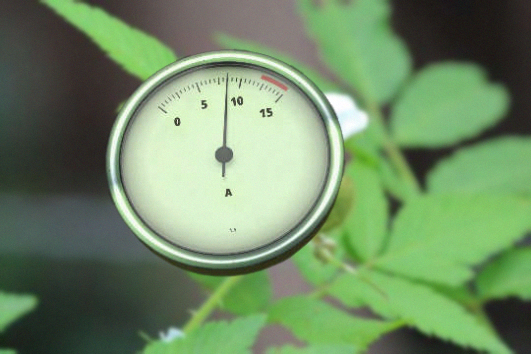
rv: 8.5; A
